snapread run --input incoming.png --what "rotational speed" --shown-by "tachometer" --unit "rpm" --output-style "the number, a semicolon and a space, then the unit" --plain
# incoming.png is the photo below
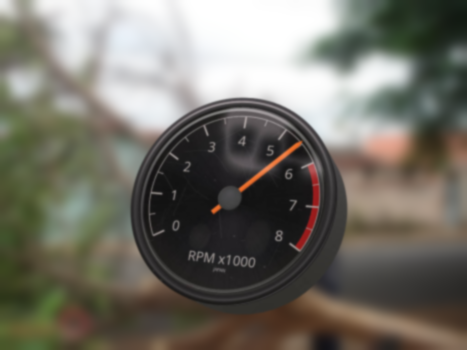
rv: 5500; rpm
